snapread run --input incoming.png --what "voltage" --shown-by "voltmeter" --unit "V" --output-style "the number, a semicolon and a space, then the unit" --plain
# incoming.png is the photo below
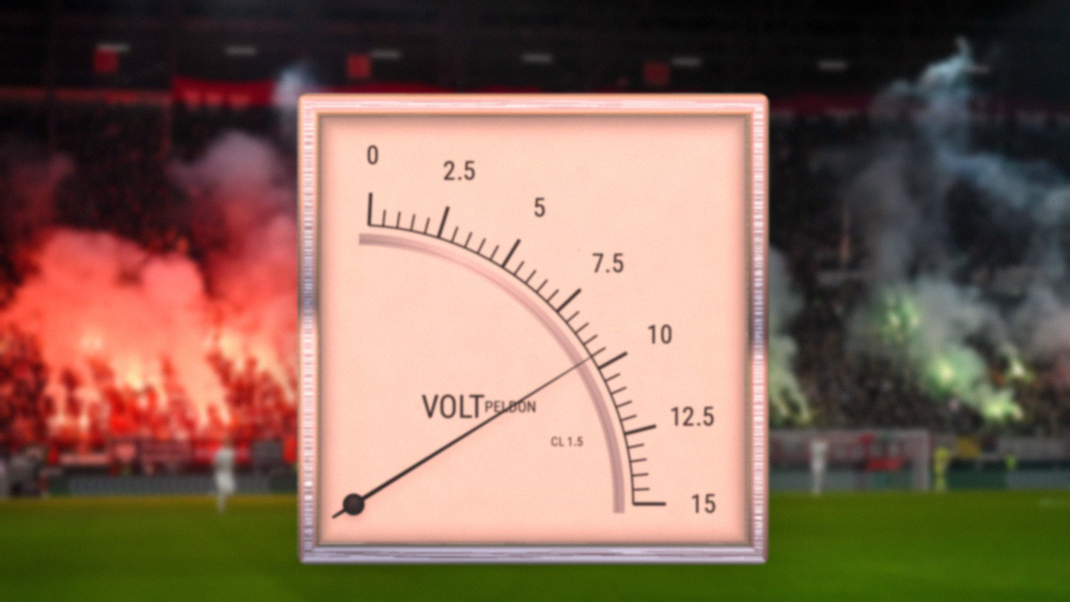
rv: 9.5; V
